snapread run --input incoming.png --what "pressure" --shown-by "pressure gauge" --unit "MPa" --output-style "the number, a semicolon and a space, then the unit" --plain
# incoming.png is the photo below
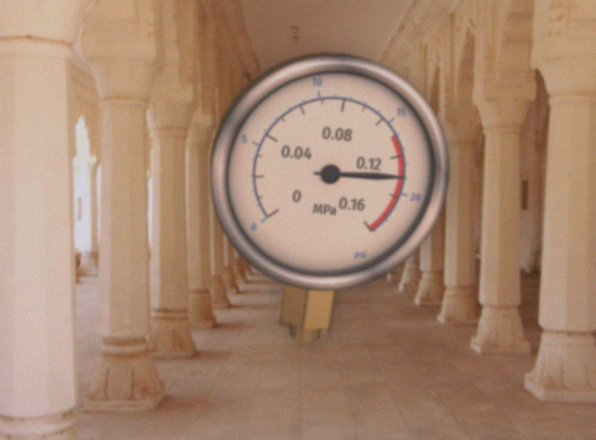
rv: 0.13; MPa
